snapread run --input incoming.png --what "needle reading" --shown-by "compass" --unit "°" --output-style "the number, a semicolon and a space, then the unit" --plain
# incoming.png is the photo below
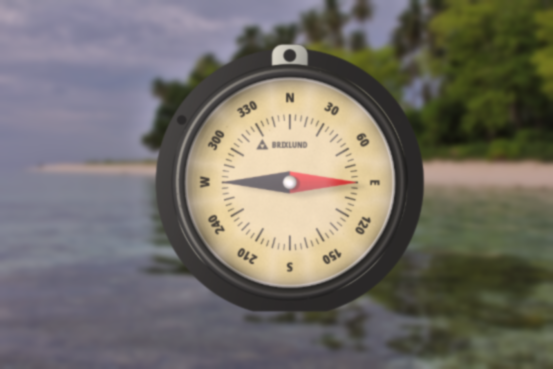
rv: 90; °
